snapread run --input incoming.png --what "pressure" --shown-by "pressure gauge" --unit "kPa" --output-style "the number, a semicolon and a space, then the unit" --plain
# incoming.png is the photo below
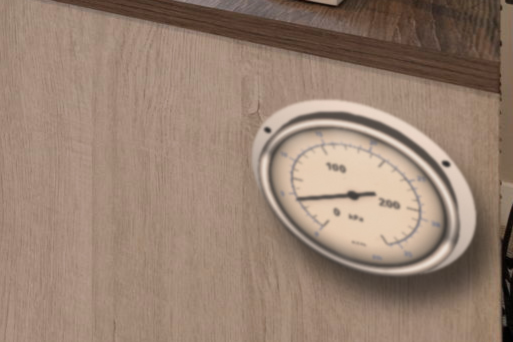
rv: 30; kPa
